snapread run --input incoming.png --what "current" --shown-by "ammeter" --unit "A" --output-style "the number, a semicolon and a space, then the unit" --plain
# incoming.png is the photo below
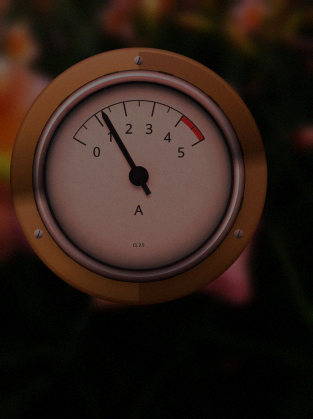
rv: 1.25; A
